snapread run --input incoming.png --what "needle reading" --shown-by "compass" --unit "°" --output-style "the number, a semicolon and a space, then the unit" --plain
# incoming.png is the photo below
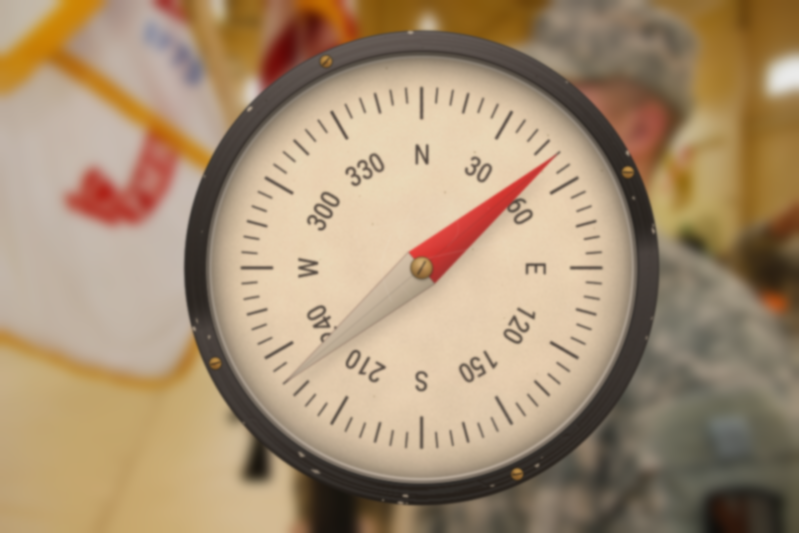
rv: 50; °
